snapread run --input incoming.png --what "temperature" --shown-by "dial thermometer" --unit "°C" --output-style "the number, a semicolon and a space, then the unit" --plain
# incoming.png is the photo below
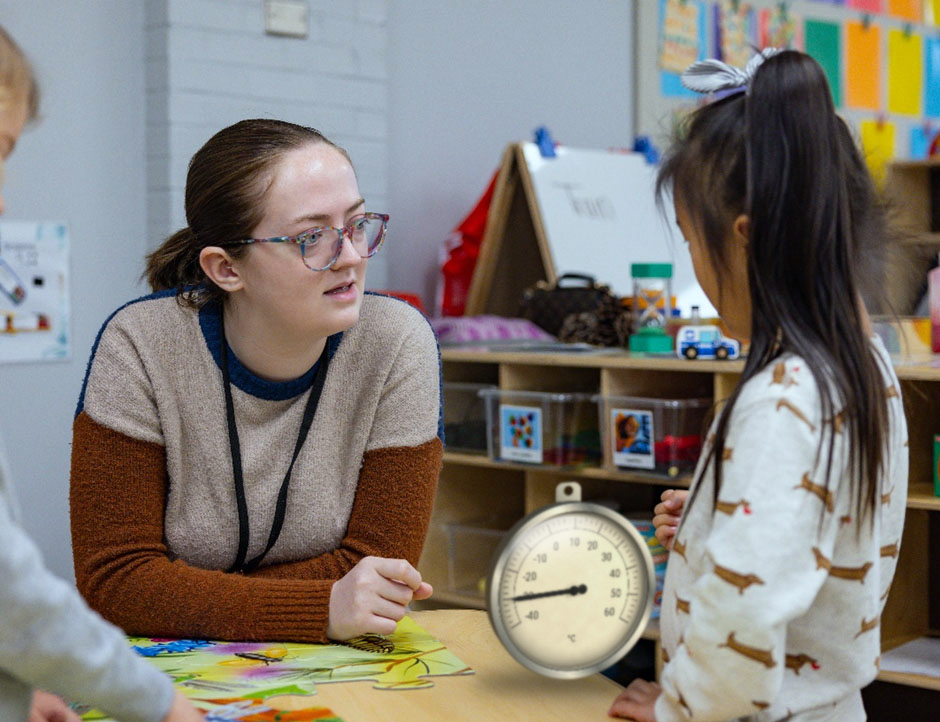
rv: -30; °C
